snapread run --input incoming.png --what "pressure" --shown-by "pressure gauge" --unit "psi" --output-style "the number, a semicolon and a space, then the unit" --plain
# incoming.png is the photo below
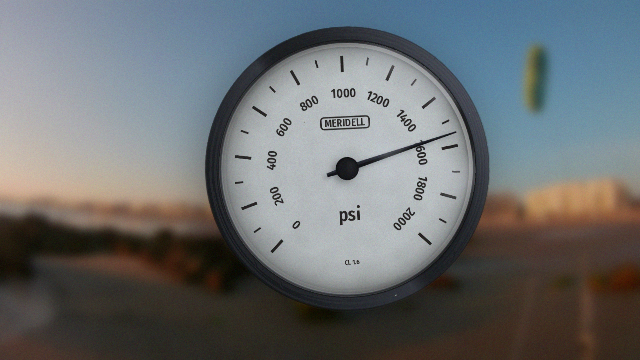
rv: 1550; psi
